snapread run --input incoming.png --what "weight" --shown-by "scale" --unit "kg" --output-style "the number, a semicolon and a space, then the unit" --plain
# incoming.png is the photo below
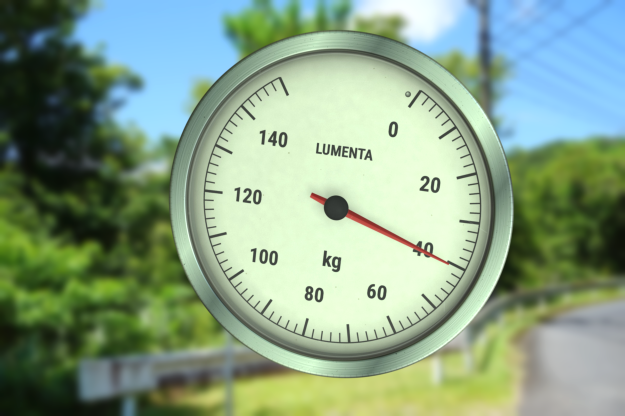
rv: 40; kg
